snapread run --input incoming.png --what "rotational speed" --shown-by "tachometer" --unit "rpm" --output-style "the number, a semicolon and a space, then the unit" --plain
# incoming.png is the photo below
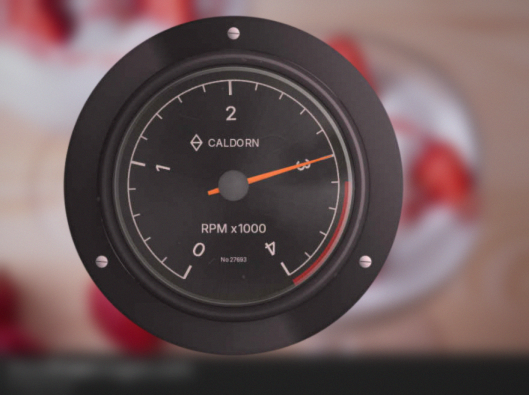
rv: 3000; rpm
